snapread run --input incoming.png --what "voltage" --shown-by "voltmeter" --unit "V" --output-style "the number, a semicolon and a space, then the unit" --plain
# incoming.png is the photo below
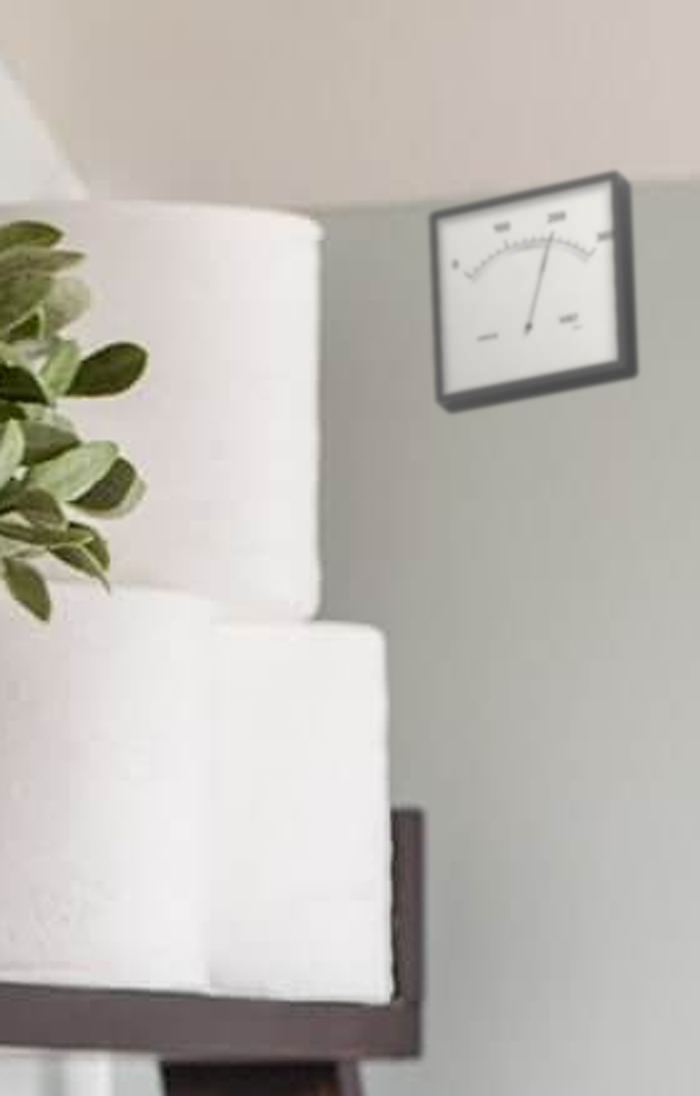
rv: 200; V
